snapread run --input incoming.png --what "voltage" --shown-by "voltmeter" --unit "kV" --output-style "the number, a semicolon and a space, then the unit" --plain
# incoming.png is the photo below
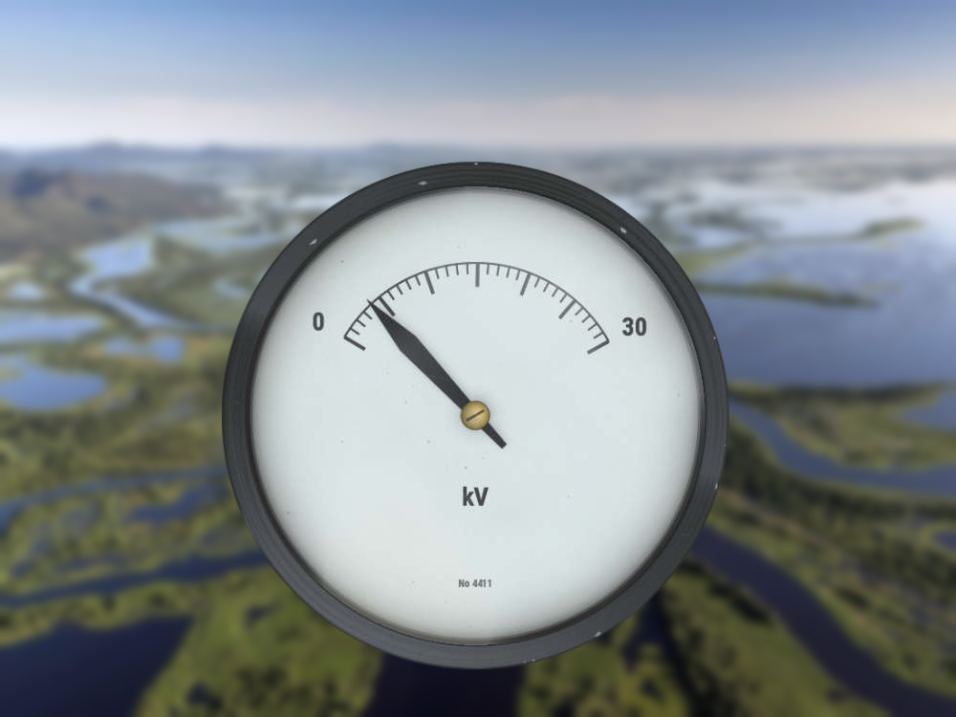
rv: 4; kV
